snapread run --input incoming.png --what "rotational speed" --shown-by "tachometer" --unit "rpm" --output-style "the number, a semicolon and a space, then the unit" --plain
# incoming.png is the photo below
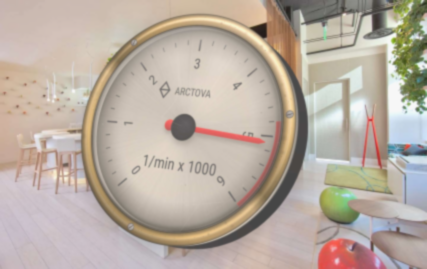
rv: 5100; rpm
